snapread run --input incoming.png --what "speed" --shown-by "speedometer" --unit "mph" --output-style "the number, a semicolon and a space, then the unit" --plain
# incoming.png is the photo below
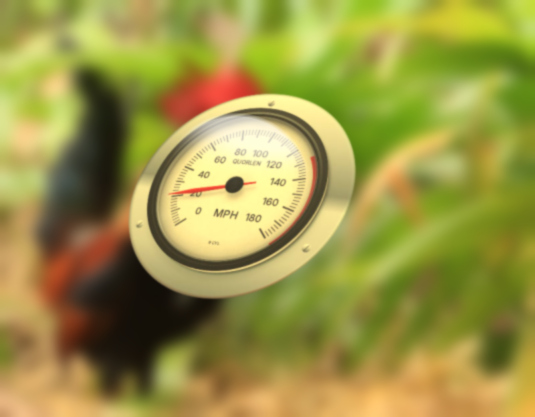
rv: 20; mph
